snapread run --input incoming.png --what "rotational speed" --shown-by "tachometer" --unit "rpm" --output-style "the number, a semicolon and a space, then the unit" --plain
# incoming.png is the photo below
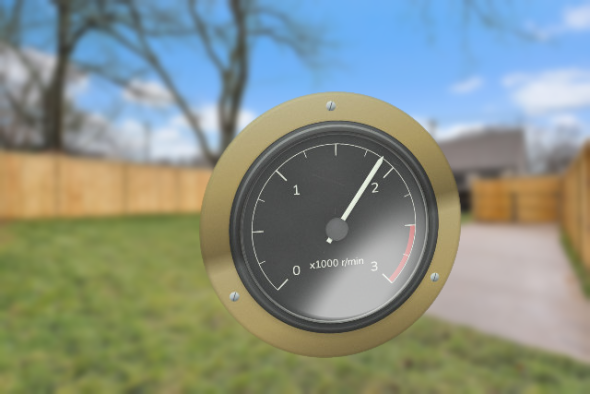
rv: 1875; rpm
